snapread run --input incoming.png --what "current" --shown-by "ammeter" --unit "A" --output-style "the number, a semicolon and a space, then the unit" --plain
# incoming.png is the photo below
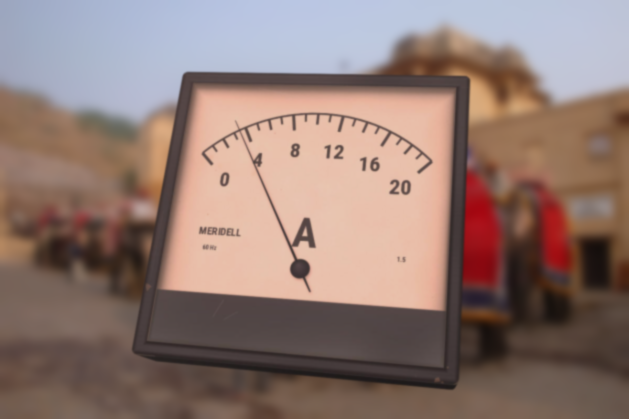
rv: 3.5; A
